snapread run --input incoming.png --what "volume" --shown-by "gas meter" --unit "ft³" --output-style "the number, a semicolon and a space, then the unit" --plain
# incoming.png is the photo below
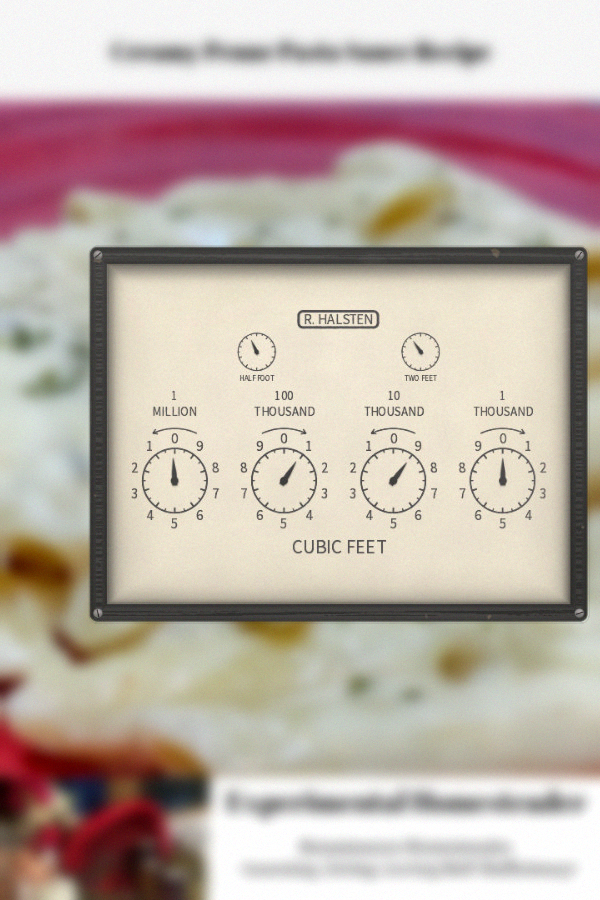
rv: 9000; ft³
